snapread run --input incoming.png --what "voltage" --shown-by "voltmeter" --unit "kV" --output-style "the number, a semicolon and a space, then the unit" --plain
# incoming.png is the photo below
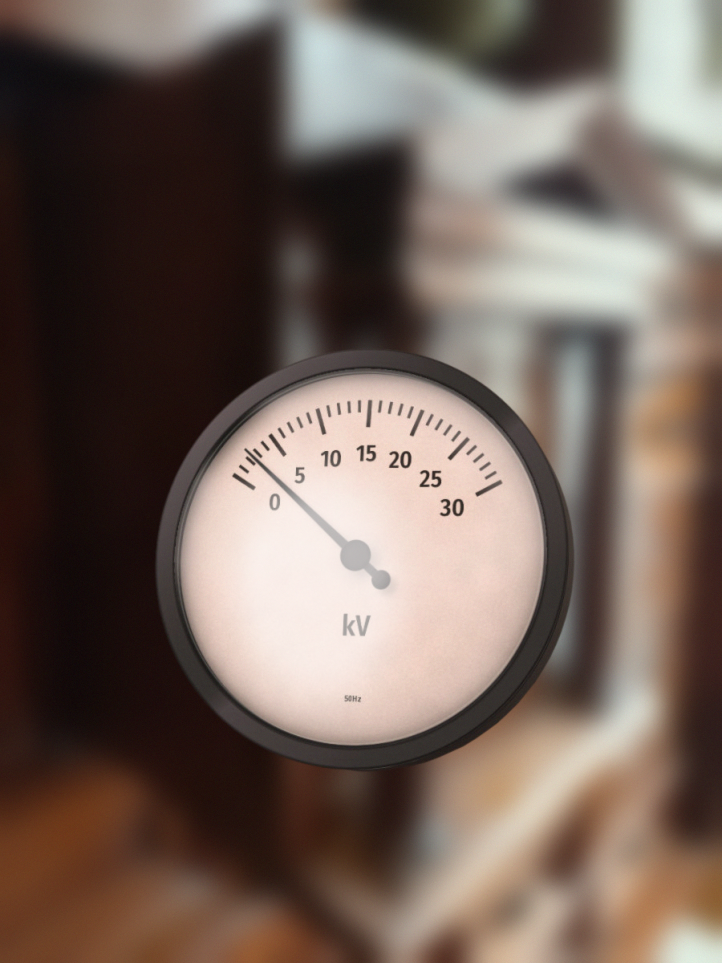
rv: 2.5; kV
